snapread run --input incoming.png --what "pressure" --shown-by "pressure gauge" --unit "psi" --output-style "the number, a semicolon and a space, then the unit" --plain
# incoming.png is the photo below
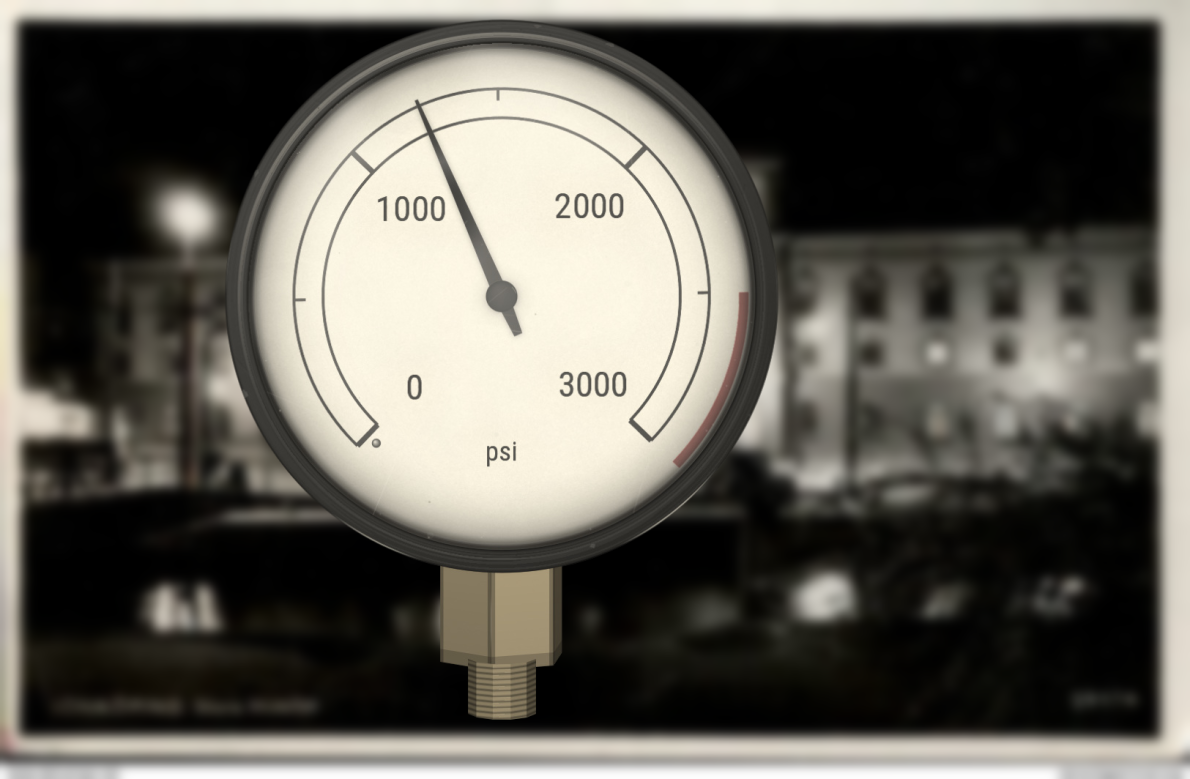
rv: 1250; psi
